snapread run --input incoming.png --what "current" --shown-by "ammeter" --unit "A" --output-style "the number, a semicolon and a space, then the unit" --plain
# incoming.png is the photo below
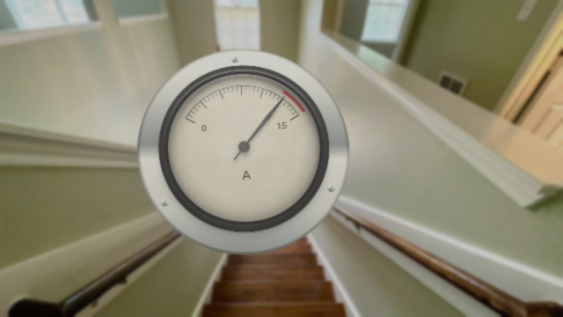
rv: 12.5; A
